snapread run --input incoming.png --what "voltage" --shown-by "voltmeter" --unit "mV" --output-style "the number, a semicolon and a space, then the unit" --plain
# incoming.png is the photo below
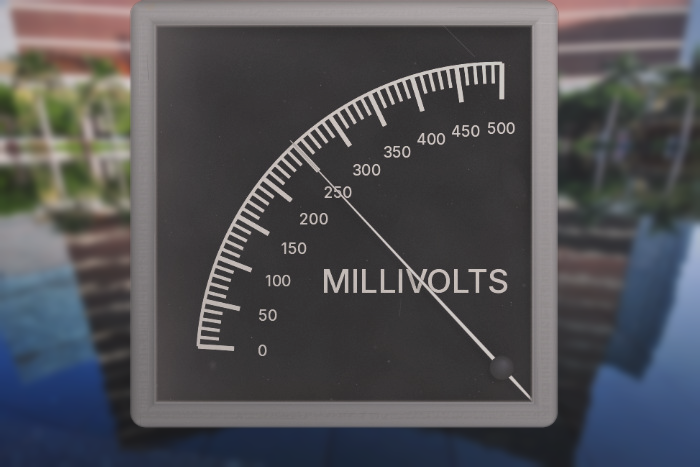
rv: 250; mV
